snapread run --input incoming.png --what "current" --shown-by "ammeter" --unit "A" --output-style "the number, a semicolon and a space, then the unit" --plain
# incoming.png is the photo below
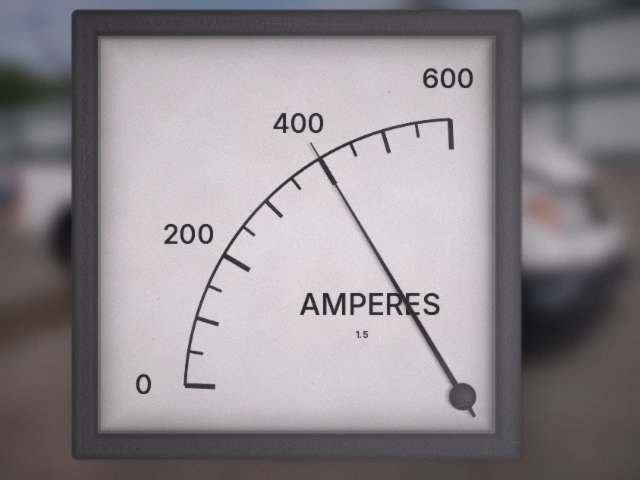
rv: 400; A
